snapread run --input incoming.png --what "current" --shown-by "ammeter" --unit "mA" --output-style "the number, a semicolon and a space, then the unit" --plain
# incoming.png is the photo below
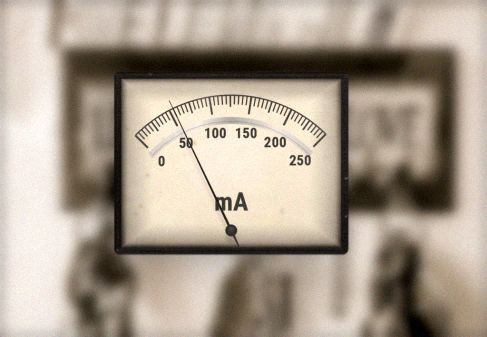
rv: 55; mA
